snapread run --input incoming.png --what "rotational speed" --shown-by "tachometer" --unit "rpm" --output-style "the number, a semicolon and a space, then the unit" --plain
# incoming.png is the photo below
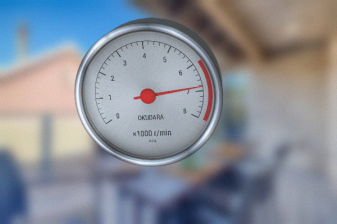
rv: 6800; rpm
